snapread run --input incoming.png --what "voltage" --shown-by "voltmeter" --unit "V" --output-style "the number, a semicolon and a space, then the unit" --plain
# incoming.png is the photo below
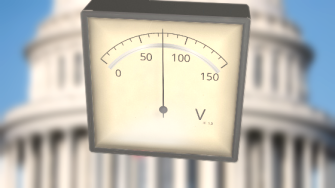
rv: 75; V
